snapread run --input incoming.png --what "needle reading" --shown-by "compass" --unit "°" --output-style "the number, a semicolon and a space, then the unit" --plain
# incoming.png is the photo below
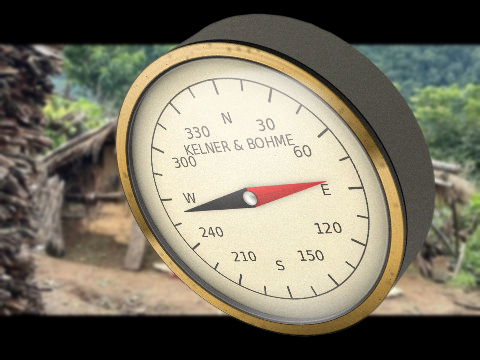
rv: 82.5; °
